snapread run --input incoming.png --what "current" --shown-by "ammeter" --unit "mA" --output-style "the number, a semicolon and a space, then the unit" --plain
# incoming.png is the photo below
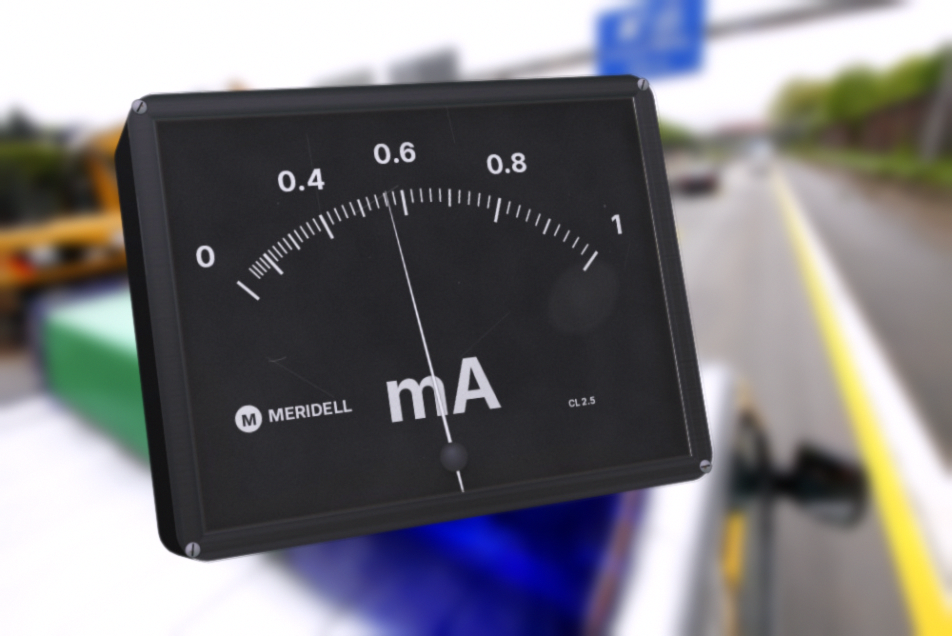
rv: 0.56; mA
